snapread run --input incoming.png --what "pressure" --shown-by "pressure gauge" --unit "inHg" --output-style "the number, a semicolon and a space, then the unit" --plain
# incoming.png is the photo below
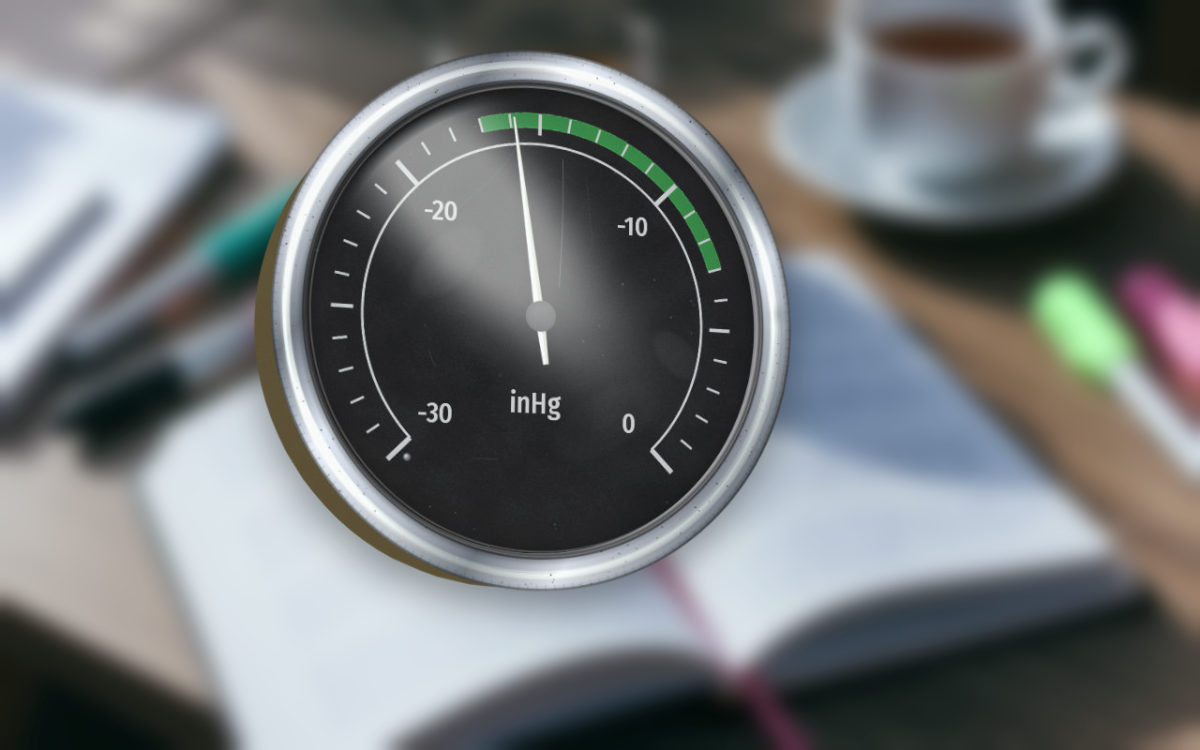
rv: -16; inHg
